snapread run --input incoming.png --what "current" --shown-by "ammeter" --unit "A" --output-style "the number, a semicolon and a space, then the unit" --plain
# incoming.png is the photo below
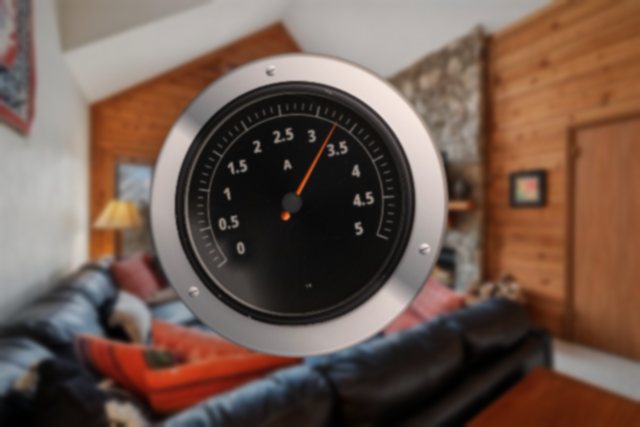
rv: 3.3; A
